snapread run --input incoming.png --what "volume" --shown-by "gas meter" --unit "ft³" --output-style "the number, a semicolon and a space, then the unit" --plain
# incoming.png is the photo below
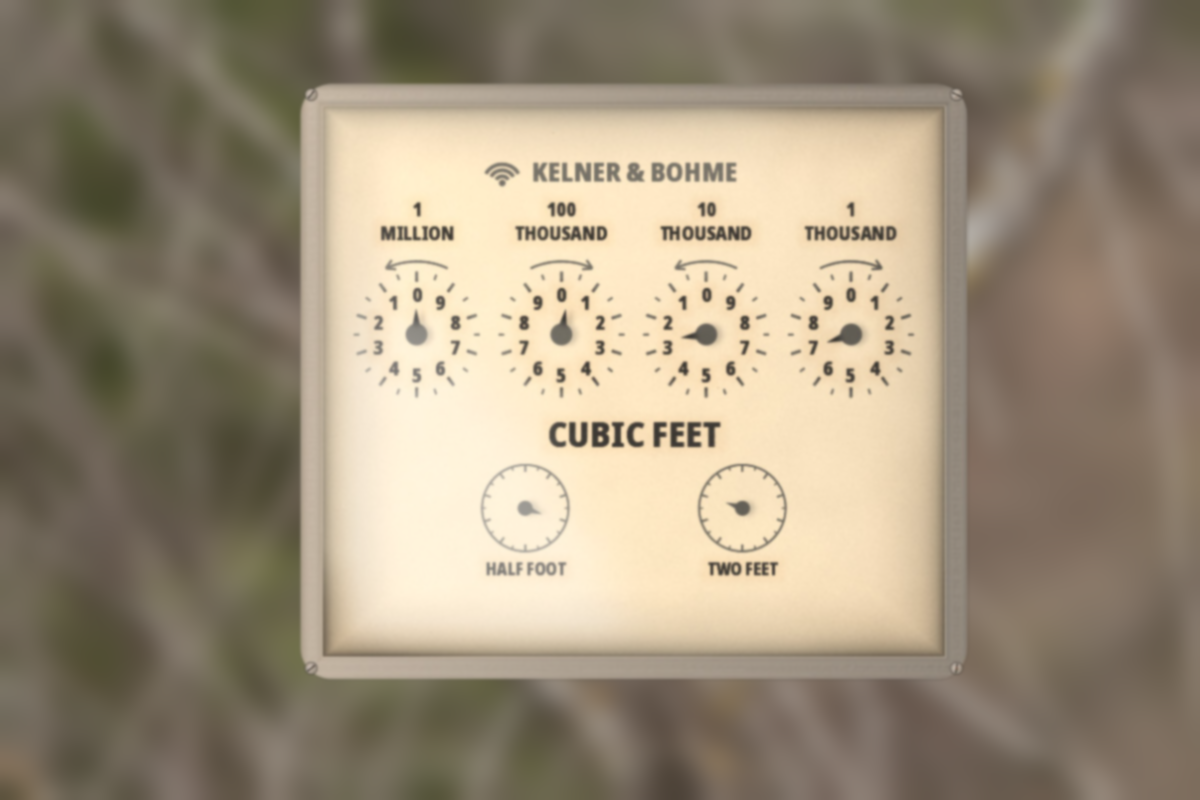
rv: 2700; ft³
